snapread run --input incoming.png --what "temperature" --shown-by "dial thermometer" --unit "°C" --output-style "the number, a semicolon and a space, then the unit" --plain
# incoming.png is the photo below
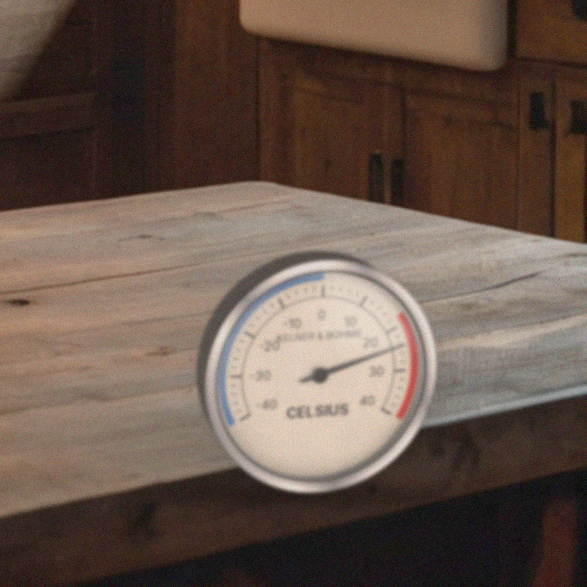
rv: 24; °C
